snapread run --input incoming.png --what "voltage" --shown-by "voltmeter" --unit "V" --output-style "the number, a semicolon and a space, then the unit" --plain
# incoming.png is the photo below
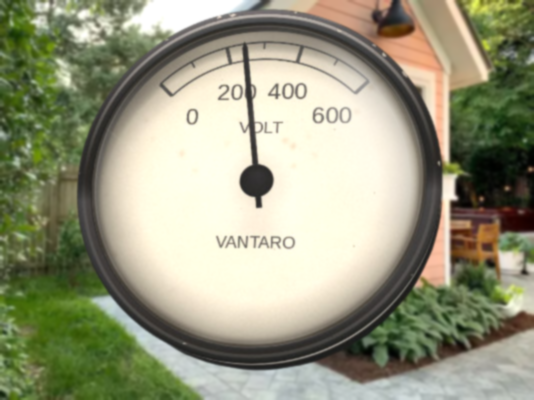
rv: 250; V
